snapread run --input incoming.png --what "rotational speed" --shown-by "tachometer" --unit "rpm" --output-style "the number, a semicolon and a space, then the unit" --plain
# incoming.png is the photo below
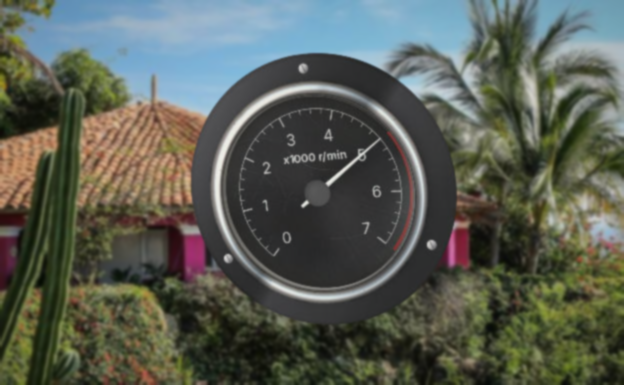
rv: 5000; rpm
